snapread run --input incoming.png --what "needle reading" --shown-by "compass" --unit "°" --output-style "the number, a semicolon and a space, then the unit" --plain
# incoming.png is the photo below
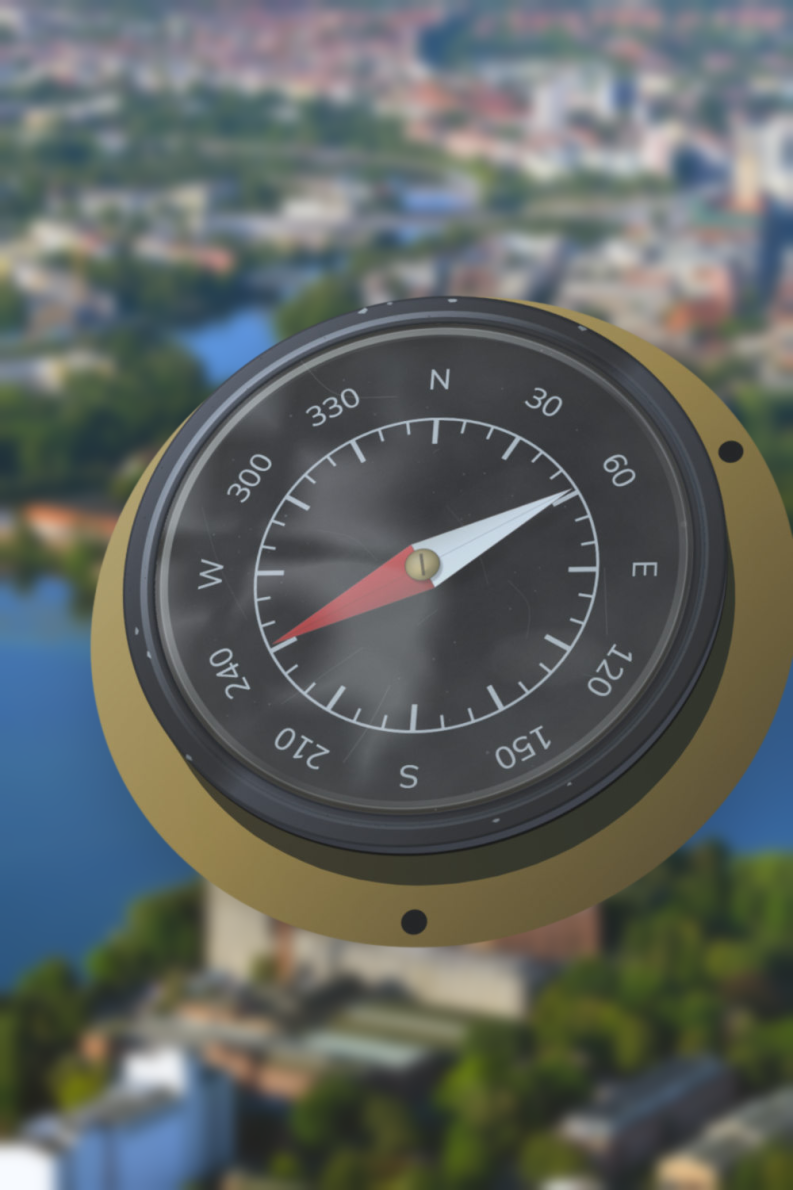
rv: 240; °
